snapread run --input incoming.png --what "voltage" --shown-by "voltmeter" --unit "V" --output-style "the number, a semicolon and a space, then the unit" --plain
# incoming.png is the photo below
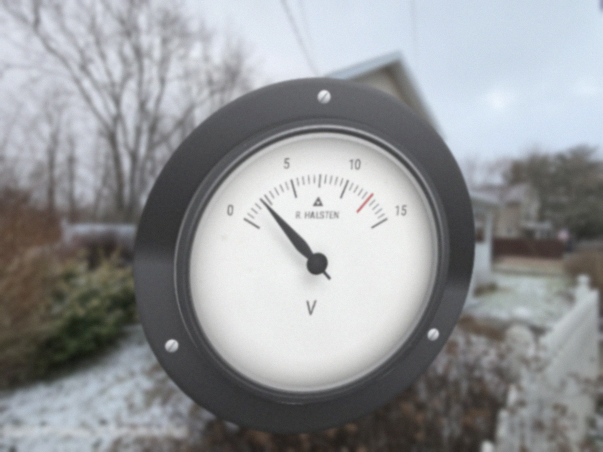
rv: 2; V
